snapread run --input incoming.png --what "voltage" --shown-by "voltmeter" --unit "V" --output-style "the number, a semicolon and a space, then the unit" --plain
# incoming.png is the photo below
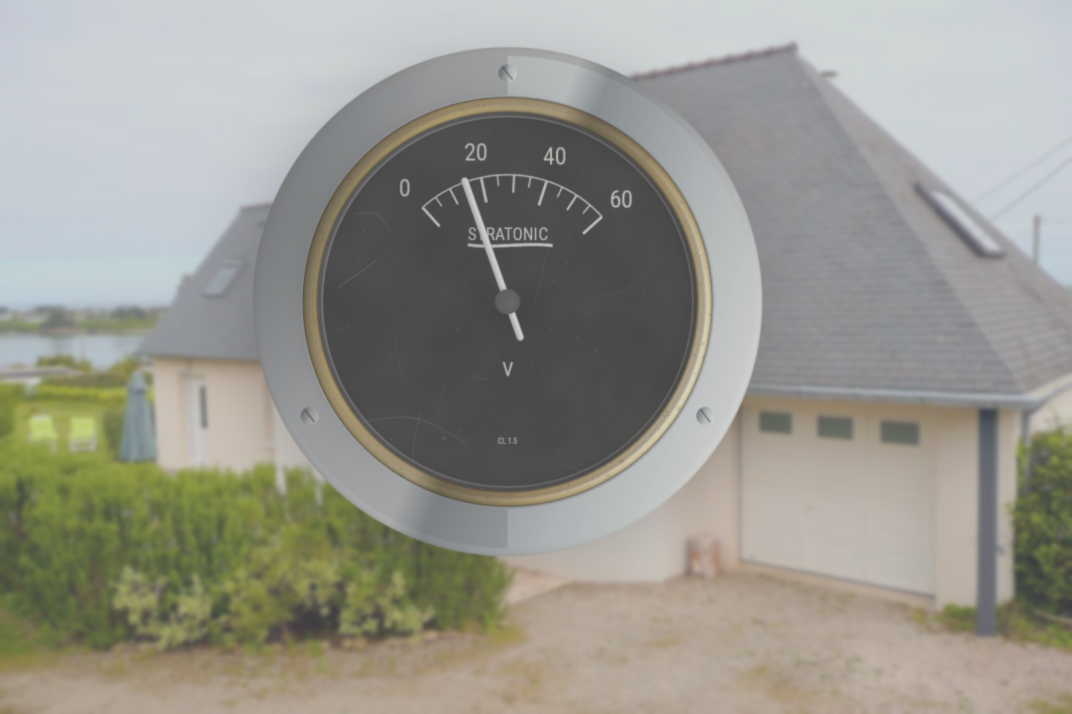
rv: 15; V
